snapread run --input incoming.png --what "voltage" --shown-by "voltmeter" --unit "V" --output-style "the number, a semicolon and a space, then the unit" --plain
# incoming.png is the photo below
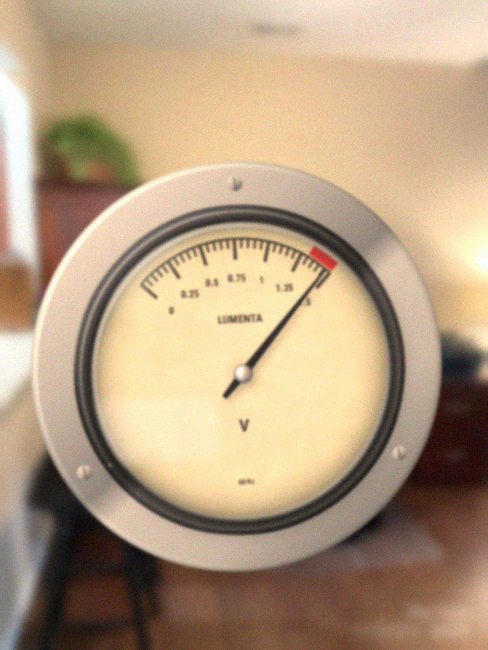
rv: 1.45; V
